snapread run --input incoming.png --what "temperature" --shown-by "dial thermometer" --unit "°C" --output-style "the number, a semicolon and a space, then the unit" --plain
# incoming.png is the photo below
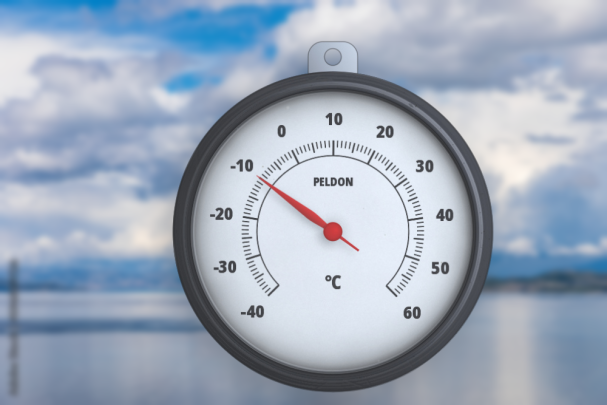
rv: -10; °C
